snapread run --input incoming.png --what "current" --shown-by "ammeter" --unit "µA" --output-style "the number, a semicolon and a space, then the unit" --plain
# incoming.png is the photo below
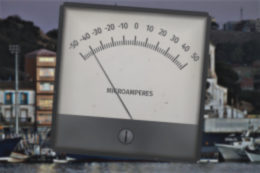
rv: -40; µA
